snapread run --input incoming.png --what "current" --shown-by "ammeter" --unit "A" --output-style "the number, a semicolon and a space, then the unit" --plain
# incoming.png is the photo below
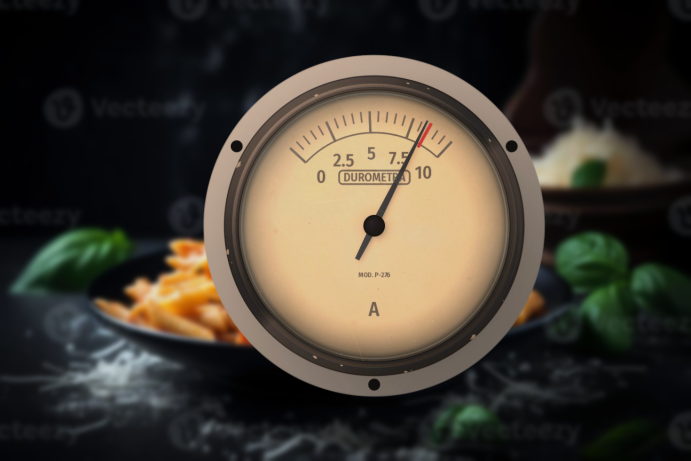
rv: 8.25; A
